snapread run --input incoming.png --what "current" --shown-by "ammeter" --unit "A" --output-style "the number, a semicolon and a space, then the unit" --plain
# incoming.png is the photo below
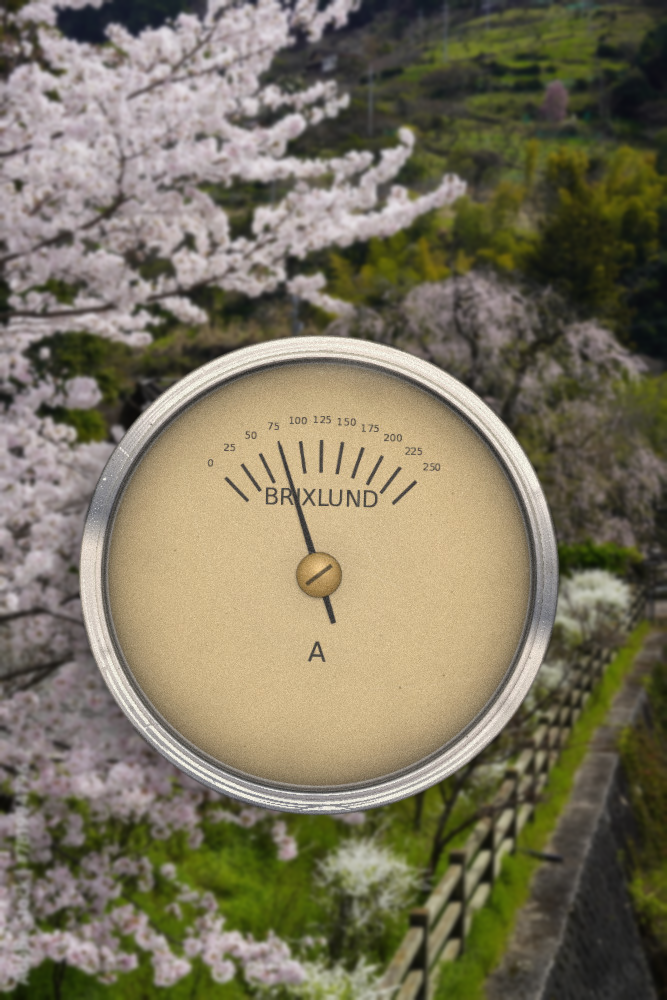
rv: 75; A
